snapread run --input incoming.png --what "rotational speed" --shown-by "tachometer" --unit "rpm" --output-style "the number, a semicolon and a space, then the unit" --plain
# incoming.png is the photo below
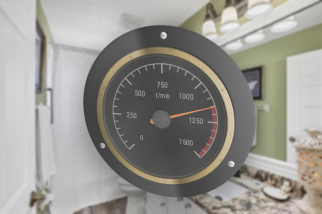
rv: 1150; rpm
